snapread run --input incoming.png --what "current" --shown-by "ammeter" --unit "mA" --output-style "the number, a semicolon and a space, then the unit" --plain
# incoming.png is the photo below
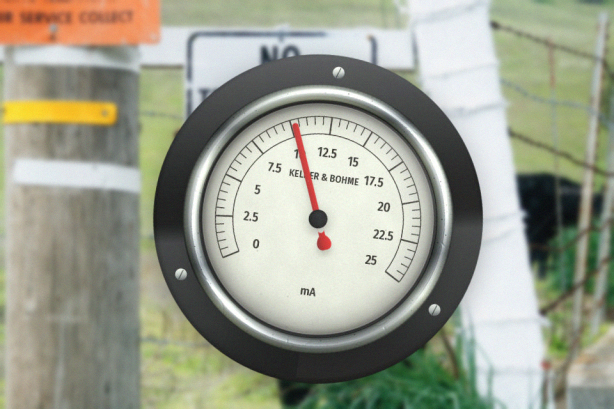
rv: 10.25; mA
